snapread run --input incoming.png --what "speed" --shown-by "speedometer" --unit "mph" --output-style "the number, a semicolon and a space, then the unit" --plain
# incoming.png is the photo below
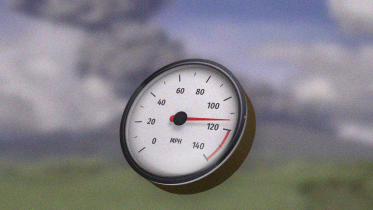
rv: 115; mph
